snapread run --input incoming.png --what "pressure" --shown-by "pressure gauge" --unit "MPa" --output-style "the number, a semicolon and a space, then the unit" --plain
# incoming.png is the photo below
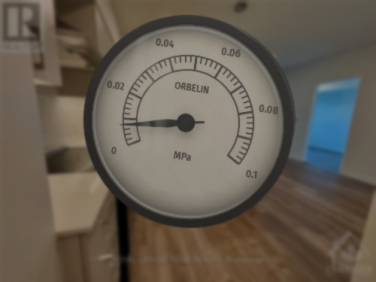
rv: 0.008; MPa
